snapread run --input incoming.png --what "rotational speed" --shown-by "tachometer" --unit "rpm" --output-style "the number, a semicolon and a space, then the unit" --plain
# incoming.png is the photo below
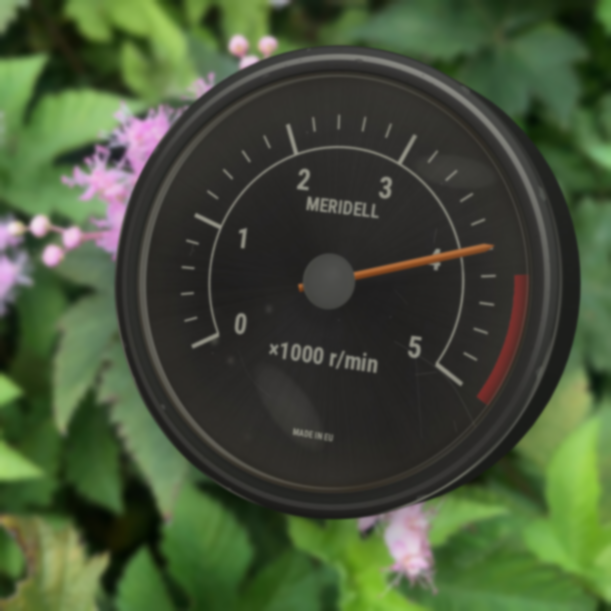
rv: 4000; rpm
